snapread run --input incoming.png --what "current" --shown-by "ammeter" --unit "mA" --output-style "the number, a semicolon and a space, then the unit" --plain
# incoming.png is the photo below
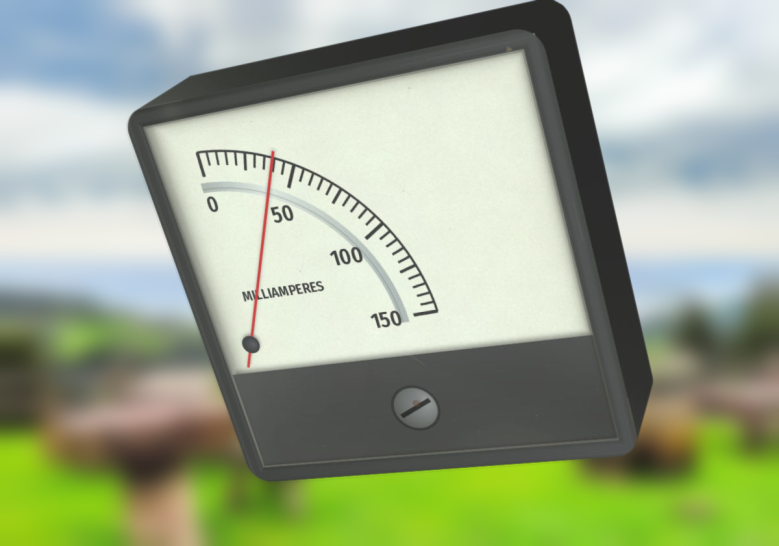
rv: 40; mA
